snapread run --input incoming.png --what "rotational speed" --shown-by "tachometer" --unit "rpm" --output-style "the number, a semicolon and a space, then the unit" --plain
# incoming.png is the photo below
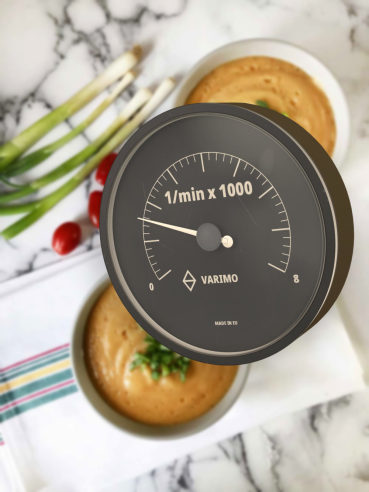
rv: 1600; rpm
